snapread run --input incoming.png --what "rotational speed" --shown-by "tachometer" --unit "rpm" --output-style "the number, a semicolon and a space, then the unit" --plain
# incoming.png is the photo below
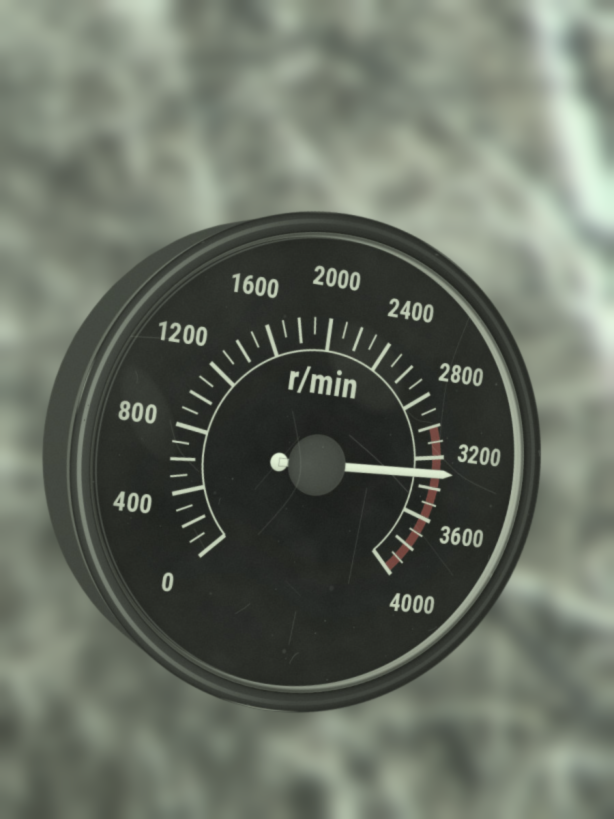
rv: 3300; rpm
